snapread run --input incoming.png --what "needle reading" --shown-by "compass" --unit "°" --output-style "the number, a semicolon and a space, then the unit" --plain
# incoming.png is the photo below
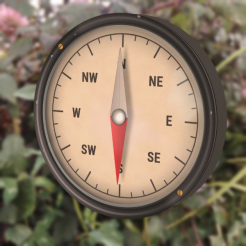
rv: 180; °
